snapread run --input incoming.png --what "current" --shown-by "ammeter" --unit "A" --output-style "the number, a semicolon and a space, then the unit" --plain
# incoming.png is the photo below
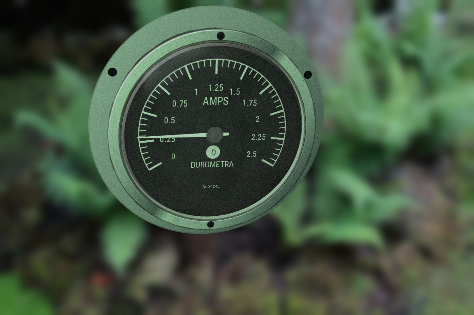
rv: 0.3; A
